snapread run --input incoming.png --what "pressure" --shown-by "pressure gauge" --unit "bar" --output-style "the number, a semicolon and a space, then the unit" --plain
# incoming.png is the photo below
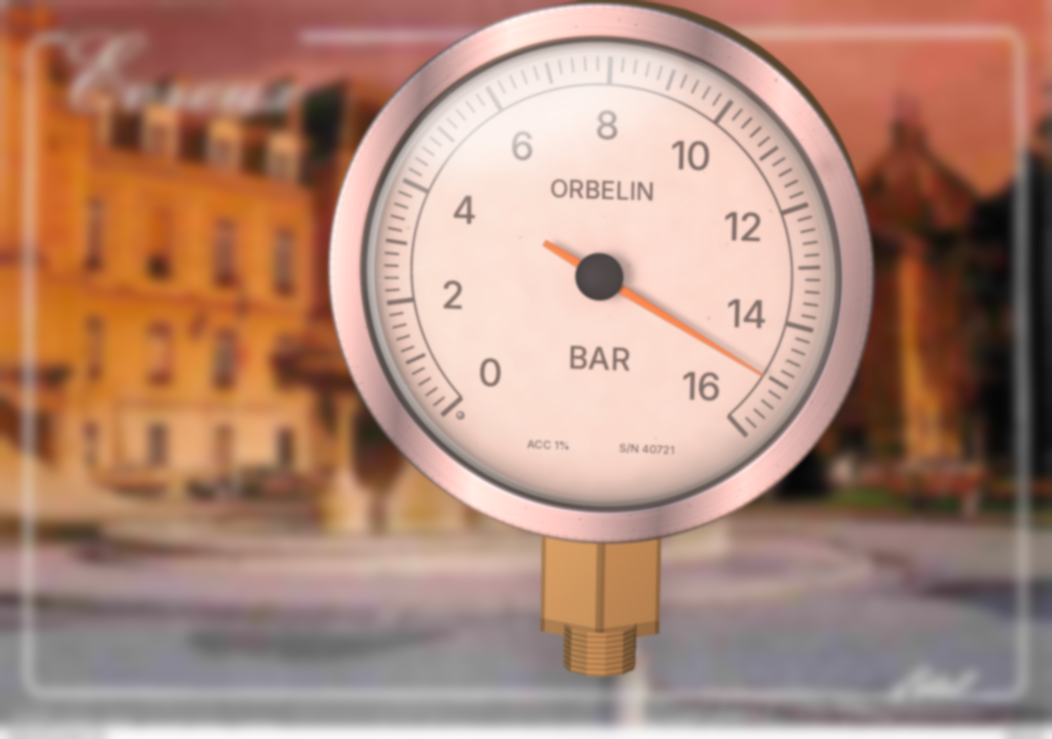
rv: 15; bar
